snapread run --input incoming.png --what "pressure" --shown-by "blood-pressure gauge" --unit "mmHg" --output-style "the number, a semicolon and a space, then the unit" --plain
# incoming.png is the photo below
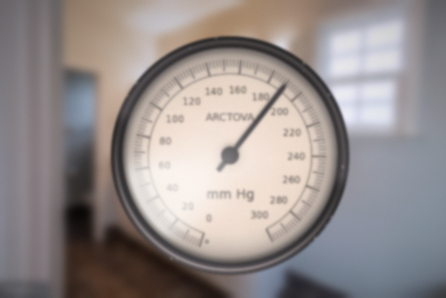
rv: 190; mmHg
